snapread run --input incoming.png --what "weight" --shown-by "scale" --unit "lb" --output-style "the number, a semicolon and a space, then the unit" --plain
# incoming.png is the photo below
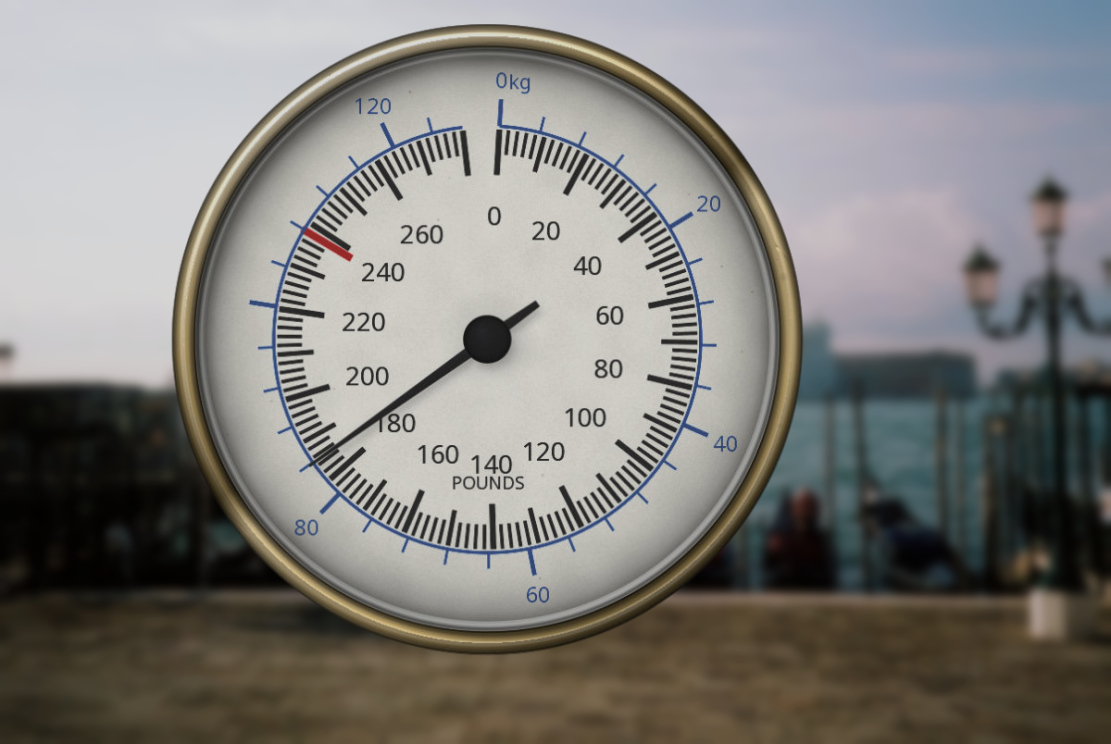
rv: 185; lb
